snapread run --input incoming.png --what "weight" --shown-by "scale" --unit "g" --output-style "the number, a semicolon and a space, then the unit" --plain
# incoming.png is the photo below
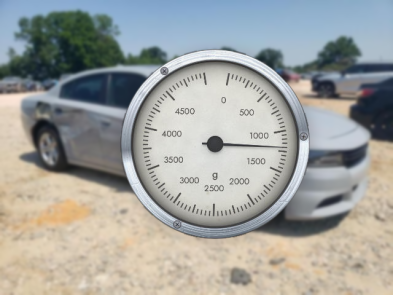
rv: 1200; g
